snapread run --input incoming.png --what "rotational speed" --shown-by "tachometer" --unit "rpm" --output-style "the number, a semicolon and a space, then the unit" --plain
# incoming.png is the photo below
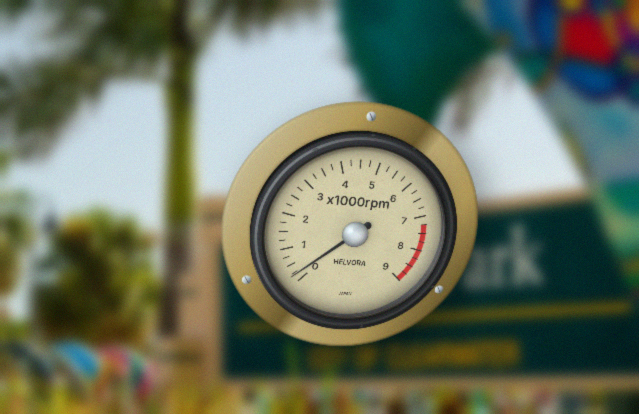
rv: 250; rpm
